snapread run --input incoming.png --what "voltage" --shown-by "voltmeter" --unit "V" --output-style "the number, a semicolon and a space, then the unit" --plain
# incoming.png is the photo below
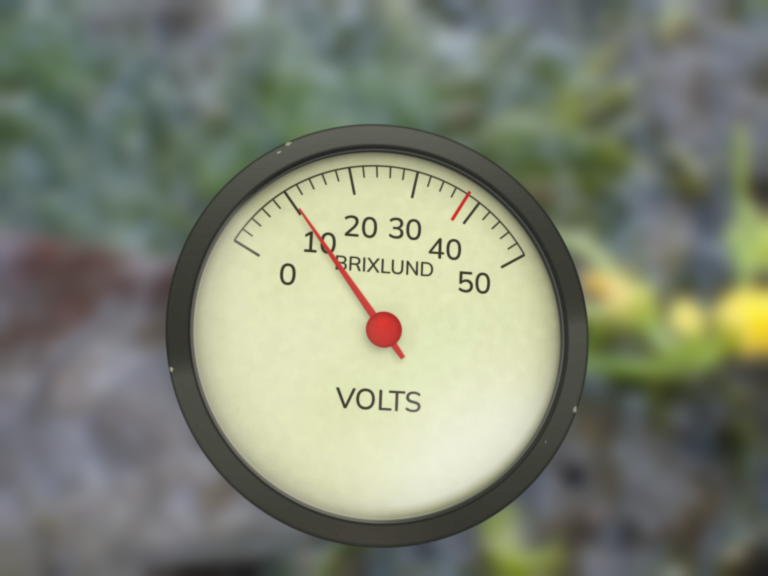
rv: 10; V
